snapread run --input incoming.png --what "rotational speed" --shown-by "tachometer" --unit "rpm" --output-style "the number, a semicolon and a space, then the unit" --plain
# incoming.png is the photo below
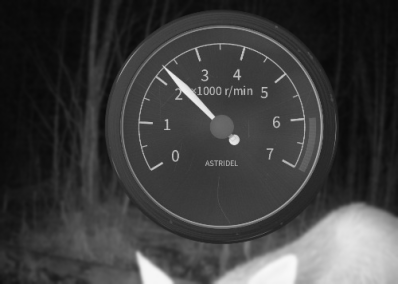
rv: 2250; rpm
